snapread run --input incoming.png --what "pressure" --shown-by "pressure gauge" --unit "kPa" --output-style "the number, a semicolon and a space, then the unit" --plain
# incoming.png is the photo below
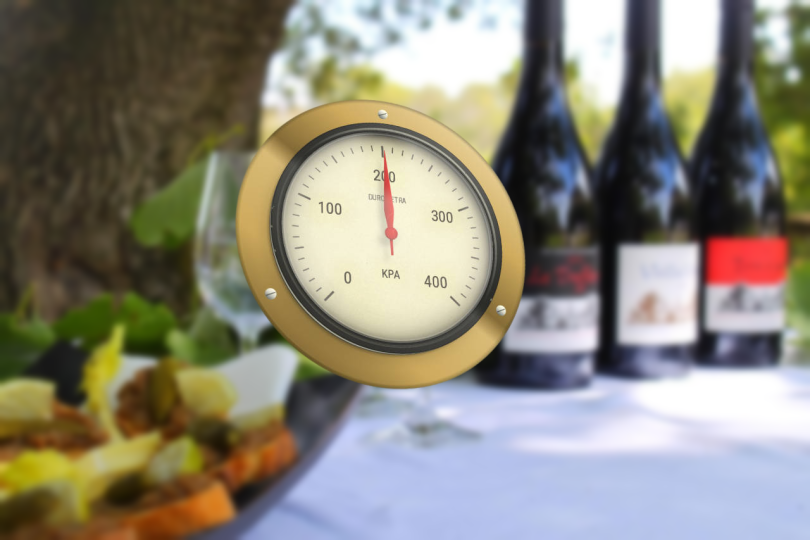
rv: 200; kPa
